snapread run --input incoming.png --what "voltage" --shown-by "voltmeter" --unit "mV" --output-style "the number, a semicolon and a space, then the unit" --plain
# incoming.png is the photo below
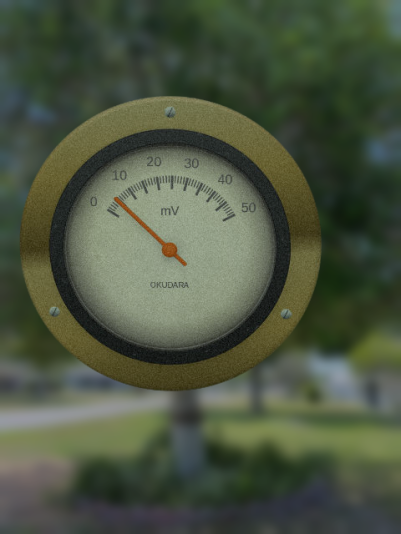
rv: 5; mV
